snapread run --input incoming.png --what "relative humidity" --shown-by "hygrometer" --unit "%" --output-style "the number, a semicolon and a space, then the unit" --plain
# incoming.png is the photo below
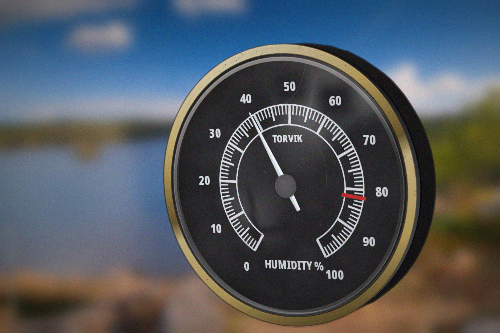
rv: 40; %
